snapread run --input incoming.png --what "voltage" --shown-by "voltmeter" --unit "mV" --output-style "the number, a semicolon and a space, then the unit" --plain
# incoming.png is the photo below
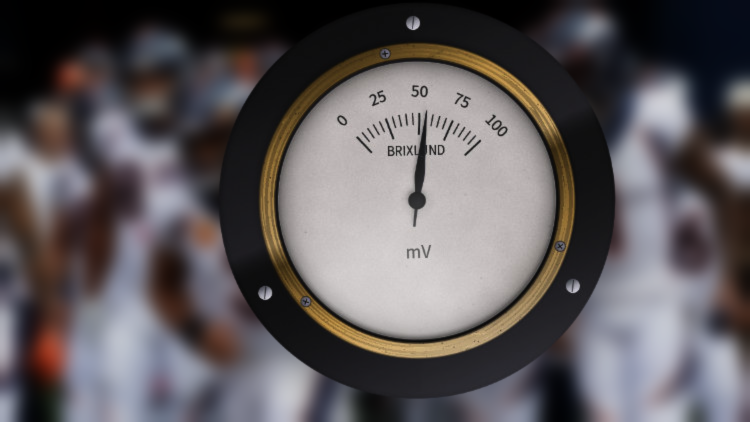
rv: 55; mV
